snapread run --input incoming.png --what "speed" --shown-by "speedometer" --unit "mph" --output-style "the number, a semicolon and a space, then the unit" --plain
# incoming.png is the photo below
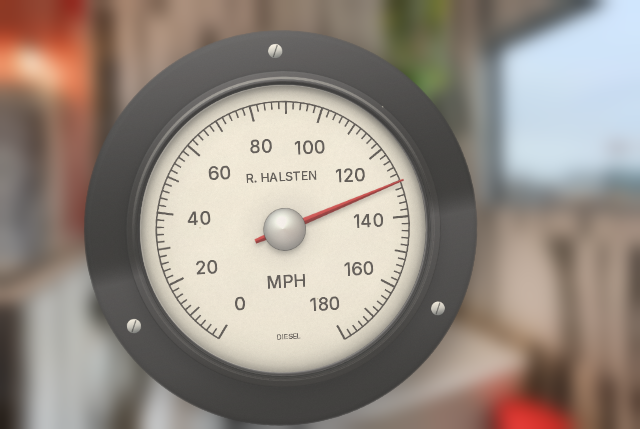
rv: 130; mph
